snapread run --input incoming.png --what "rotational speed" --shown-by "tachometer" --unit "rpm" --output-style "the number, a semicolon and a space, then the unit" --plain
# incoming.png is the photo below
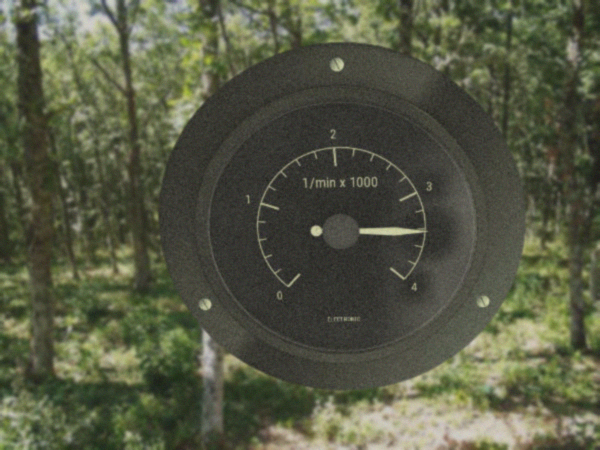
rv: 3400; rpm
